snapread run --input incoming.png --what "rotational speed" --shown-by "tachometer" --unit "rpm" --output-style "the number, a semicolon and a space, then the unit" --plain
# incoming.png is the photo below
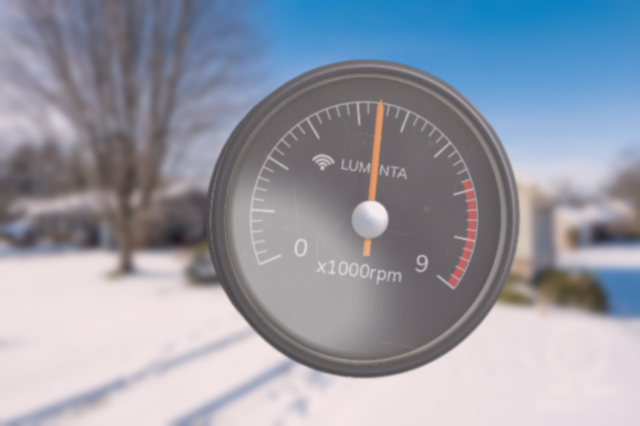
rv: 4400; rpm
